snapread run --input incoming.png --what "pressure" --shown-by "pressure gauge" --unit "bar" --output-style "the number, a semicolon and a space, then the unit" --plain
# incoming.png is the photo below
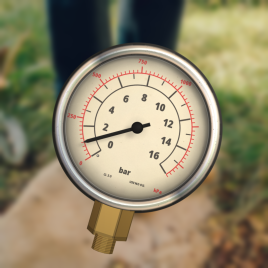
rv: 1; bar
